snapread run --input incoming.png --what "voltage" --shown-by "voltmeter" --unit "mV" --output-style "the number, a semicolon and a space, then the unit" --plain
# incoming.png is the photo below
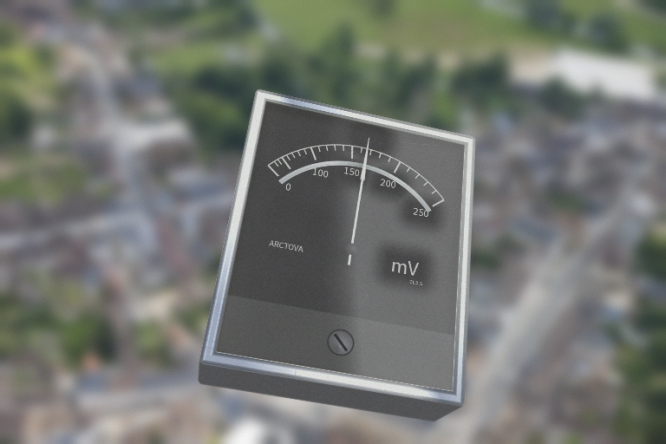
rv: 165; mV
